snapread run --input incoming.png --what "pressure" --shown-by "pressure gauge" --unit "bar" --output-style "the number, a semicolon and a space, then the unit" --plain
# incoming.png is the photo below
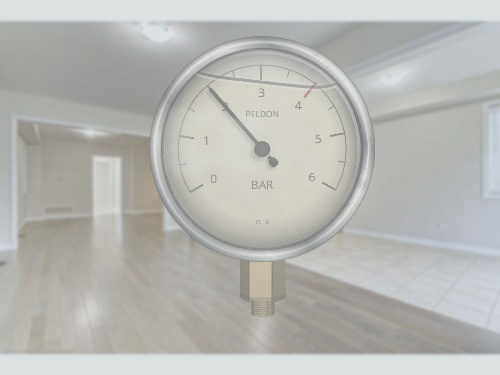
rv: 2; bar
